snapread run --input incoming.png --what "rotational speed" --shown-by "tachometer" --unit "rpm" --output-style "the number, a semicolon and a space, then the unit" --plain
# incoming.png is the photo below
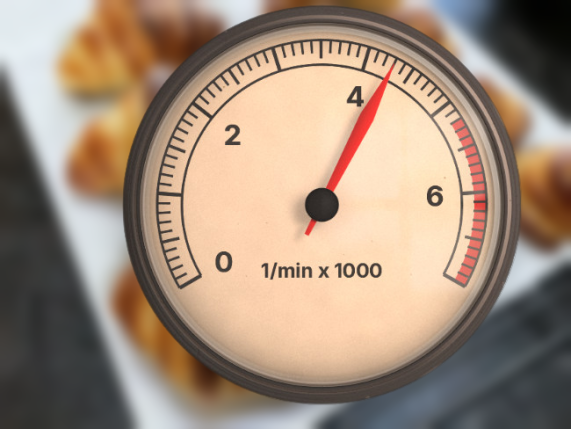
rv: 4300; rpm
